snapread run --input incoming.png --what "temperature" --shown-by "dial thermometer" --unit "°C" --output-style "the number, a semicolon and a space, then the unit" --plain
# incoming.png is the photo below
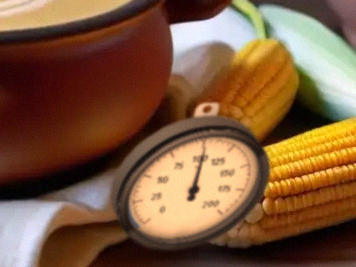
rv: 100; °C
